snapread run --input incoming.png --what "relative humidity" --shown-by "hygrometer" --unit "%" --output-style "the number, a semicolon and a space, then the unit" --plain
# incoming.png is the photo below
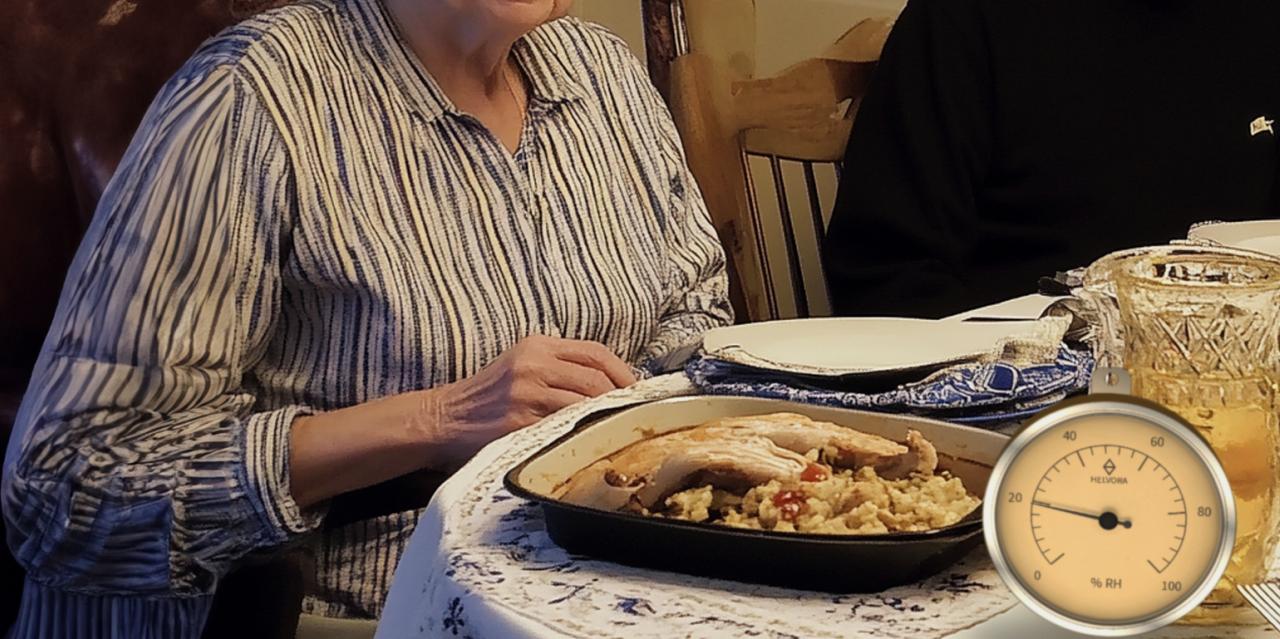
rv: 20; %
